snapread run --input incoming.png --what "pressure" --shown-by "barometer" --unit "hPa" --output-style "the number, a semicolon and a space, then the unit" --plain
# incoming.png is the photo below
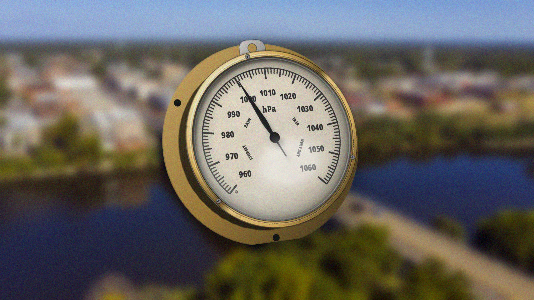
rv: 1000; hPa
